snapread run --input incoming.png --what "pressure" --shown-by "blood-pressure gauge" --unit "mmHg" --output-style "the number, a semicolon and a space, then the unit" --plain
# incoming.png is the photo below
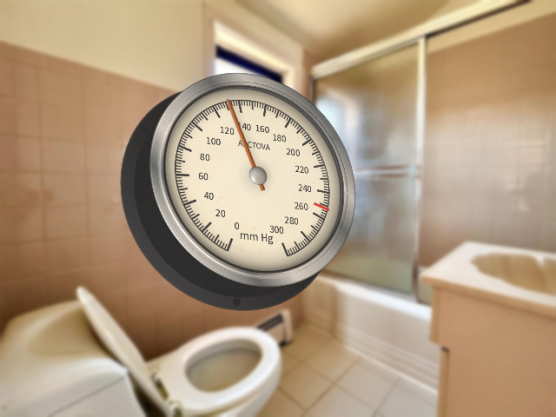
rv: 130; mmHg
